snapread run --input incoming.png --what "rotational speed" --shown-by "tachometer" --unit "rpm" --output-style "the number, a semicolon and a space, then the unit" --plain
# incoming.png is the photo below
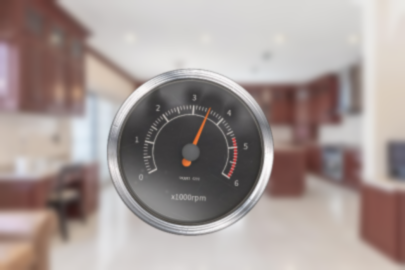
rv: 3500; rpm
